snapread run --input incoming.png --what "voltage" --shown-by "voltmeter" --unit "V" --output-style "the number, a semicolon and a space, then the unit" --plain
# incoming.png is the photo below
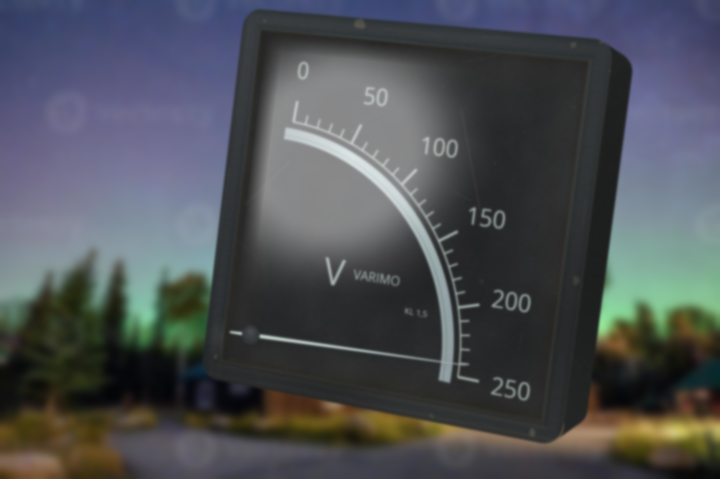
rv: 240; V
